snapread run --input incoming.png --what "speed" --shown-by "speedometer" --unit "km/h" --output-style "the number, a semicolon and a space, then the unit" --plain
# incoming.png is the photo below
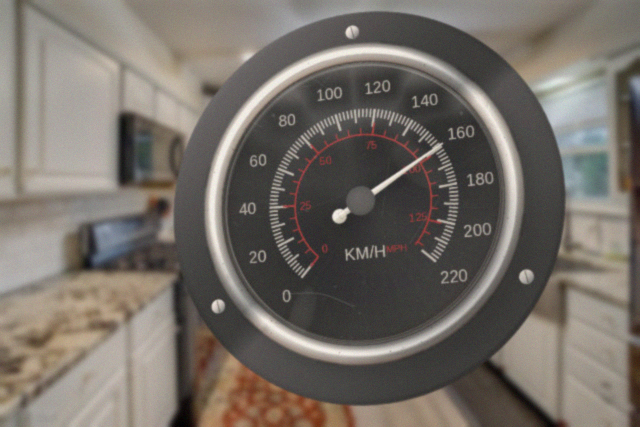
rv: 160; km/h
